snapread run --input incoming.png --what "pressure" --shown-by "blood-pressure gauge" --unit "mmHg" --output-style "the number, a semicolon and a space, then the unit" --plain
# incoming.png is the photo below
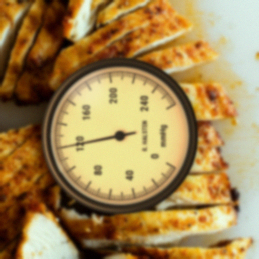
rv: 120; mmHg
